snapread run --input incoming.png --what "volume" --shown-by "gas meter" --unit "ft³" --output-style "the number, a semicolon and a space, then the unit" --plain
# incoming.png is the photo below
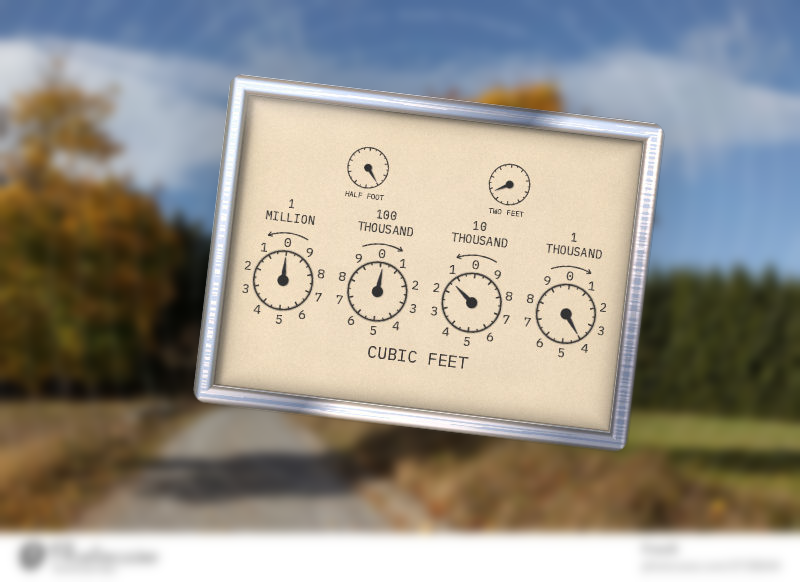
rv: 1400; ft³
